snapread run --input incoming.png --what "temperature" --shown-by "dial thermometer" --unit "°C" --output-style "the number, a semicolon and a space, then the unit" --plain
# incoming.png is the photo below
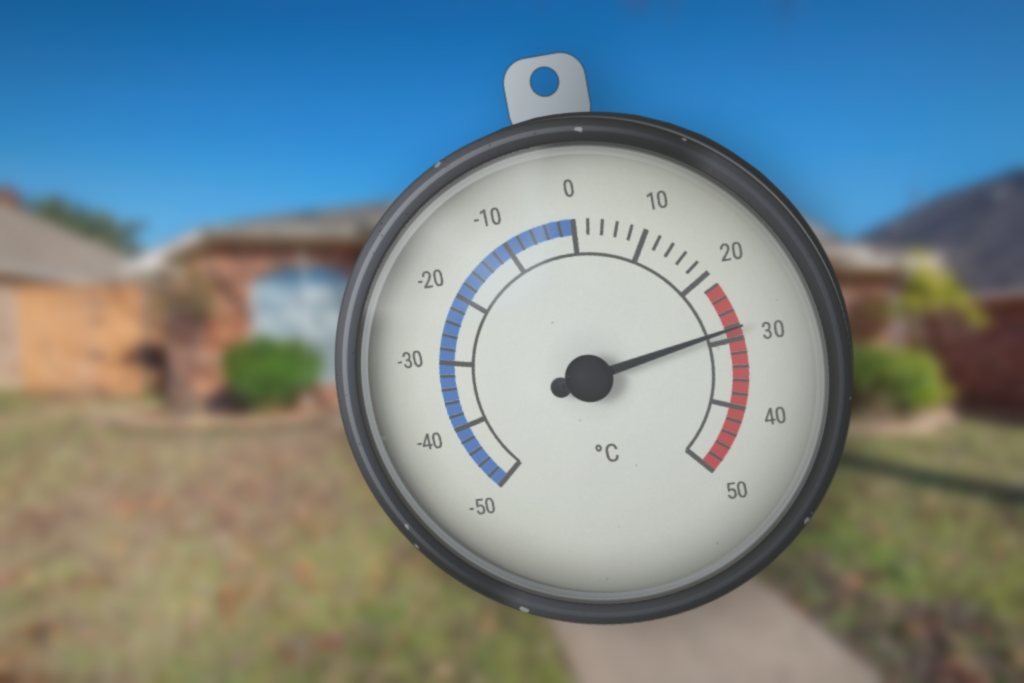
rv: 28; °C
